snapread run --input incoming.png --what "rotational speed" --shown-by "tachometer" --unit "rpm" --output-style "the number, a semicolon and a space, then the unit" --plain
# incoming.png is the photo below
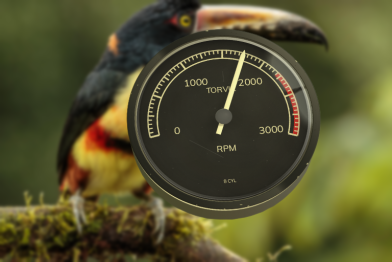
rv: 1750; rpm
